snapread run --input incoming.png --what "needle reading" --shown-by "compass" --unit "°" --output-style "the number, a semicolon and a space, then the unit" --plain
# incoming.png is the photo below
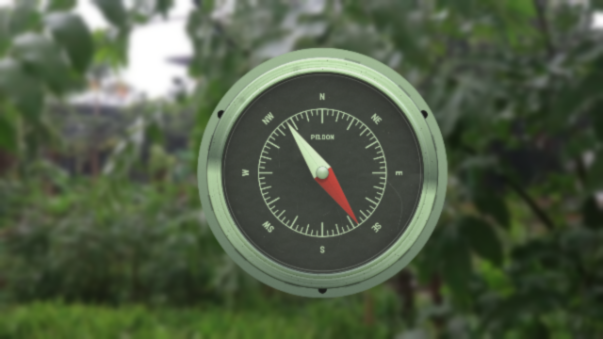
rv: 145; °
